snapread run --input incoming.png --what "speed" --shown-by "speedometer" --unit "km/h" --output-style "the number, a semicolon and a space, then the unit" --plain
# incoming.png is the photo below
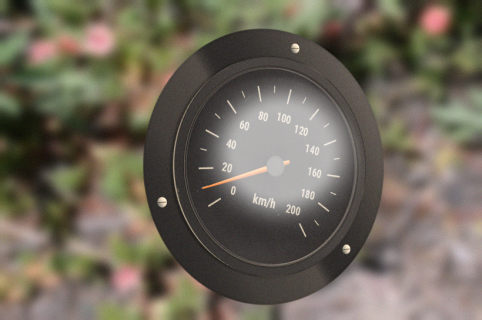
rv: 10; km/h
